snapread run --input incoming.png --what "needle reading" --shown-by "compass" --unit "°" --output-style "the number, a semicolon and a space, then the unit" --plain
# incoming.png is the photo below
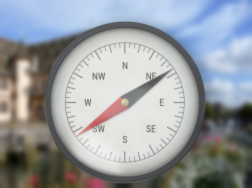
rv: 235; °
